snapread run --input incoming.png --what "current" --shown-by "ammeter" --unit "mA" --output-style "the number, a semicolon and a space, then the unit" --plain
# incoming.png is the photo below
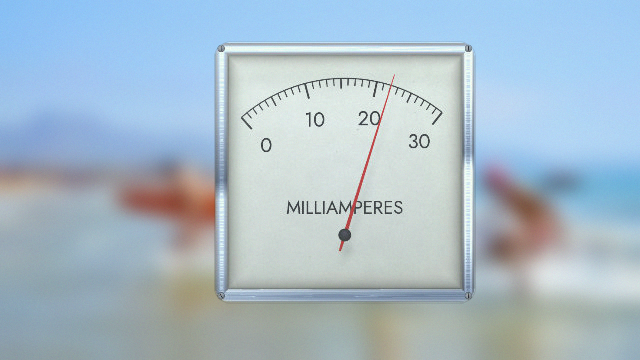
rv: 22; mA
